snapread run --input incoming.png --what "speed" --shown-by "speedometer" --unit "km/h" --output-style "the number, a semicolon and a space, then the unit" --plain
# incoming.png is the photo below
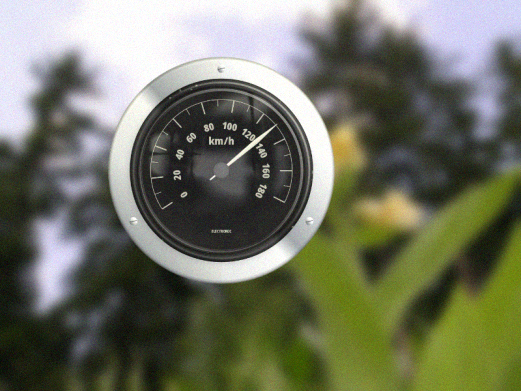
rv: 130; km/h
